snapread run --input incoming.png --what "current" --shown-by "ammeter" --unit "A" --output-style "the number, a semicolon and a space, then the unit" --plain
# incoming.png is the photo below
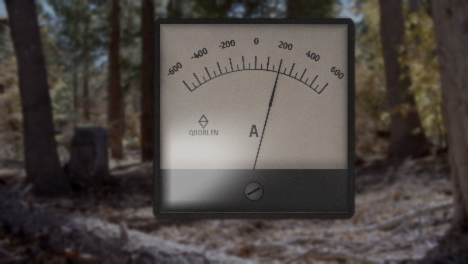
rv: 200; A
